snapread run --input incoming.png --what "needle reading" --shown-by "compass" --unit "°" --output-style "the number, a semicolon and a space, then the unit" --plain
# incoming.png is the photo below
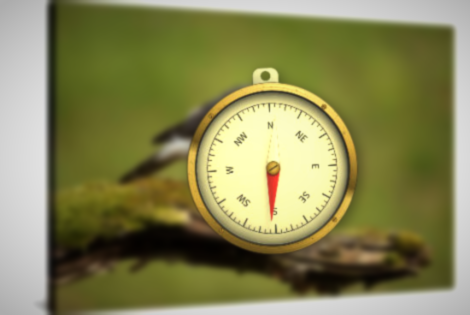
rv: 185; °
